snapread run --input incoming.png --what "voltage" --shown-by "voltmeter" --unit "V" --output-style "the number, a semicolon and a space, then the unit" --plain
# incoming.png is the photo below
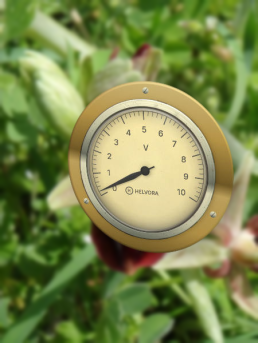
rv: 0.2; V
